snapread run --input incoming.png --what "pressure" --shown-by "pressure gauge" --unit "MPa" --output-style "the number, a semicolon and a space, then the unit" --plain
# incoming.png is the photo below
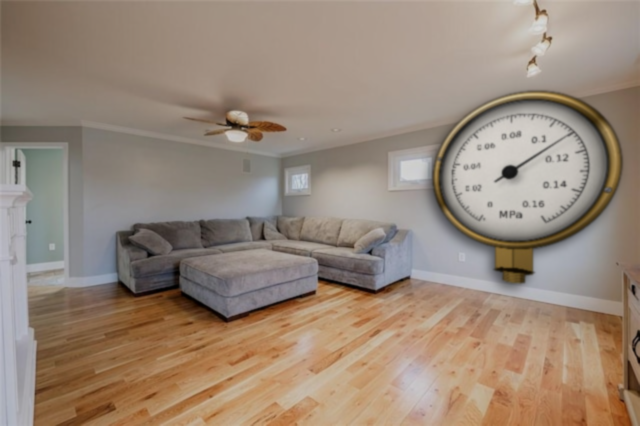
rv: 0.11; MPa
